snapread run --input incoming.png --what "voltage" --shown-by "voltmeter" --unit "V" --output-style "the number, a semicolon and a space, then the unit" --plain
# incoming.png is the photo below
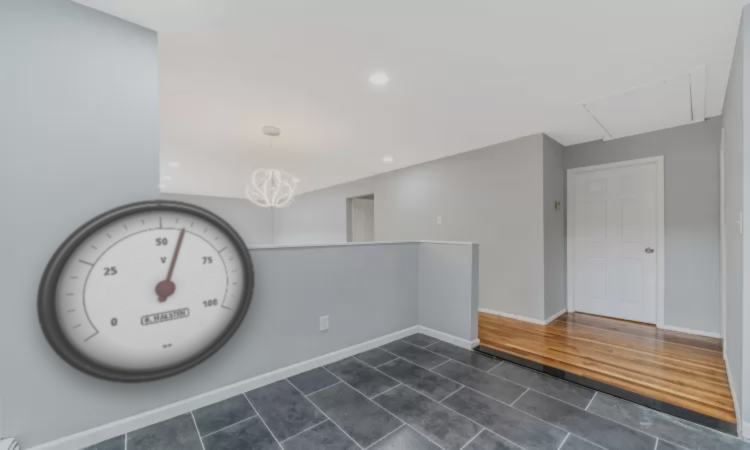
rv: 57.5; V
